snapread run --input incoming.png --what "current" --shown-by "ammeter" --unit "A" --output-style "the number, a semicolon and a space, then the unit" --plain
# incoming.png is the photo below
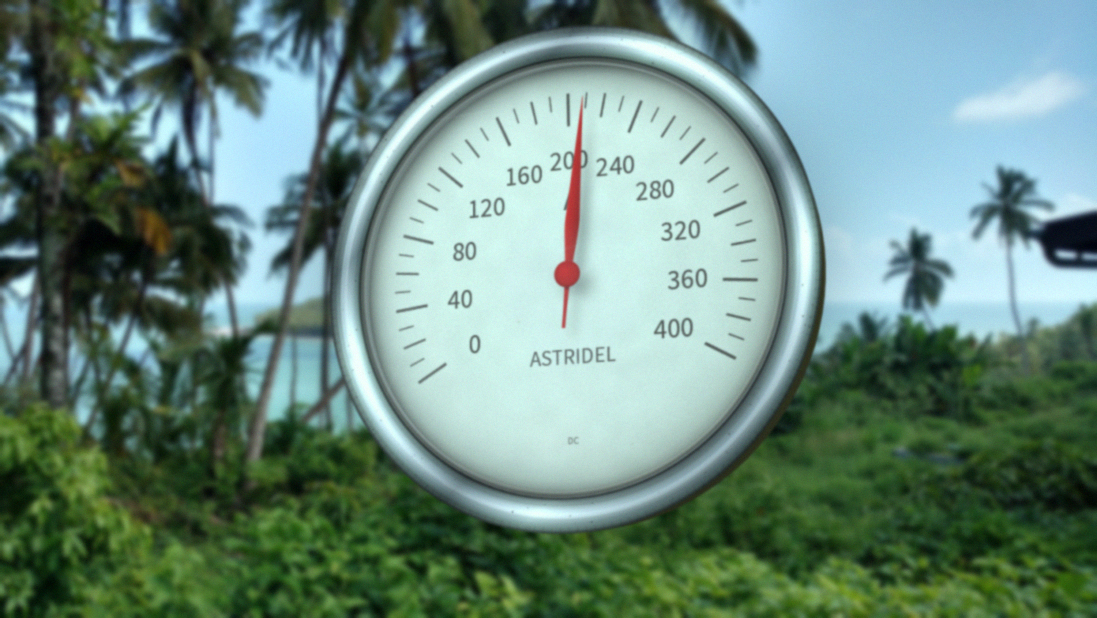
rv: 210; A
